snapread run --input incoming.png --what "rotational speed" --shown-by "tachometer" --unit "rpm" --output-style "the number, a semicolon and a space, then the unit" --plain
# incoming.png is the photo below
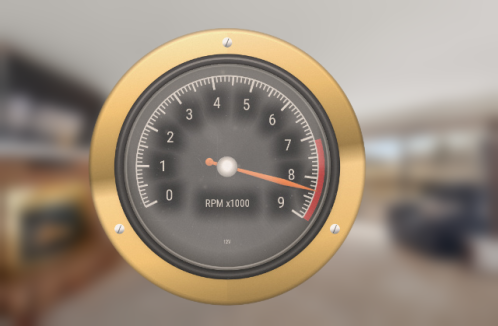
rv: 8300; rpm
